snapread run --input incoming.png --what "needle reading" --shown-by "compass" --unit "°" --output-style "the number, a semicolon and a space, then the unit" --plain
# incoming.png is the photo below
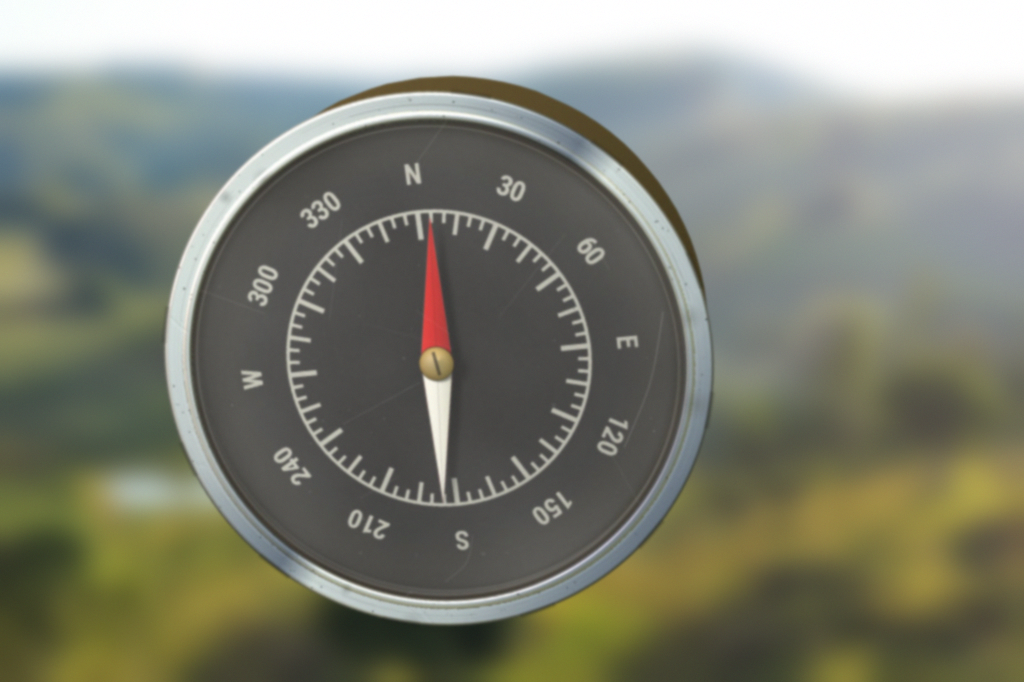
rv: 5; °
